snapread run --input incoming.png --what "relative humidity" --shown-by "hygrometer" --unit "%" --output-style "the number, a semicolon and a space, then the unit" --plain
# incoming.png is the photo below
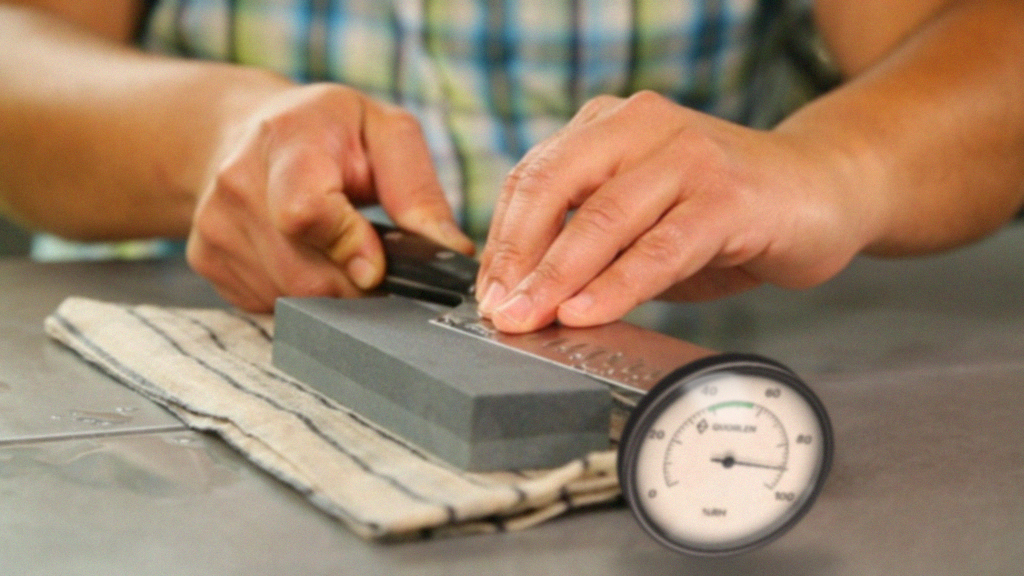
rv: 90; %
